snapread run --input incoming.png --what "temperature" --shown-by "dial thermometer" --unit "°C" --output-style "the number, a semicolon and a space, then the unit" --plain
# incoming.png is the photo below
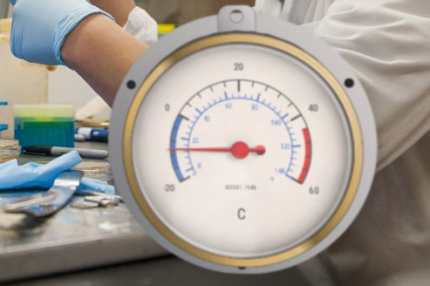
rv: -10; °C
